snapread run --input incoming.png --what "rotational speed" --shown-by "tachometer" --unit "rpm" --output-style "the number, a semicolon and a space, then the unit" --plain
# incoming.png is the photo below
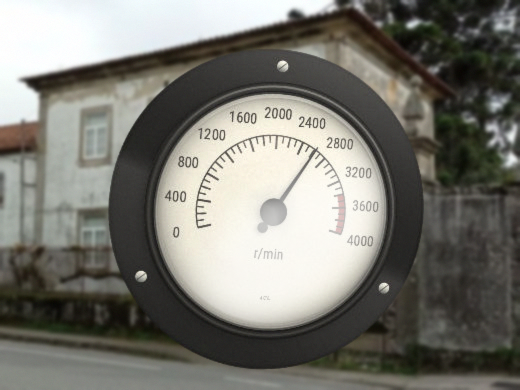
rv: 2600; rpm
